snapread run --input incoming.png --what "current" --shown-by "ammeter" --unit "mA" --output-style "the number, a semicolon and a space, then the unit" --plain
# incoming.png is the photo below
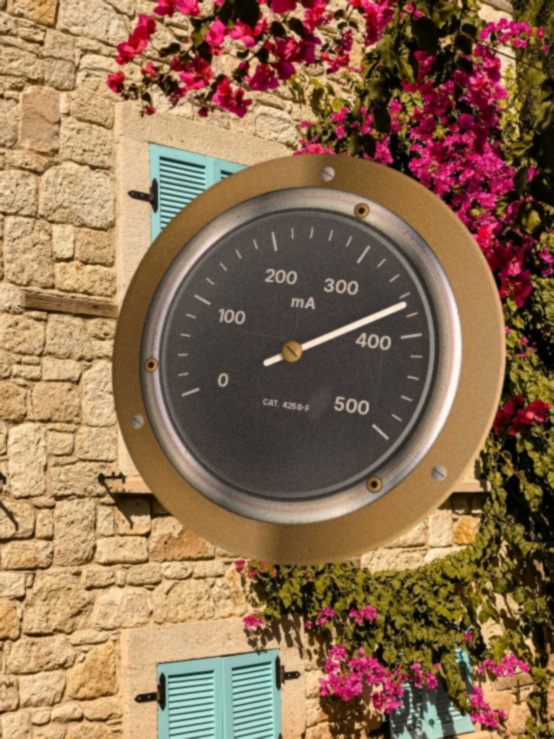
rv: 370; mA
